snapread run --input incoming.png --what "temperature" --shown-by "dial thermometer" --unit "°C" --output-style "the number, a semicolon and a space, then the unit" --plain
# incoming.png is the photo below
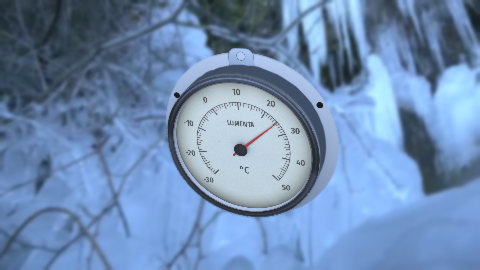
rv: 25; °C
